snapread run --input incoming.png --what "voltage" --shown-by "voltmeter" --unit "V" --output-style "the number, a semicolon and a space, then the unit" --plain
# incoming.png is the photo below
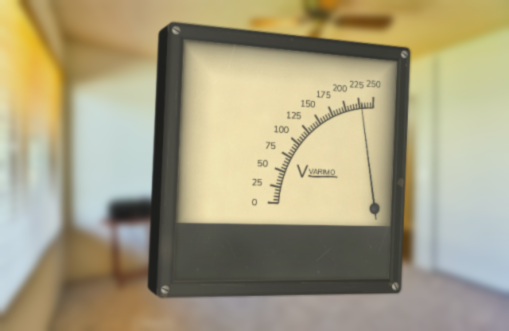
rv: 225; V
